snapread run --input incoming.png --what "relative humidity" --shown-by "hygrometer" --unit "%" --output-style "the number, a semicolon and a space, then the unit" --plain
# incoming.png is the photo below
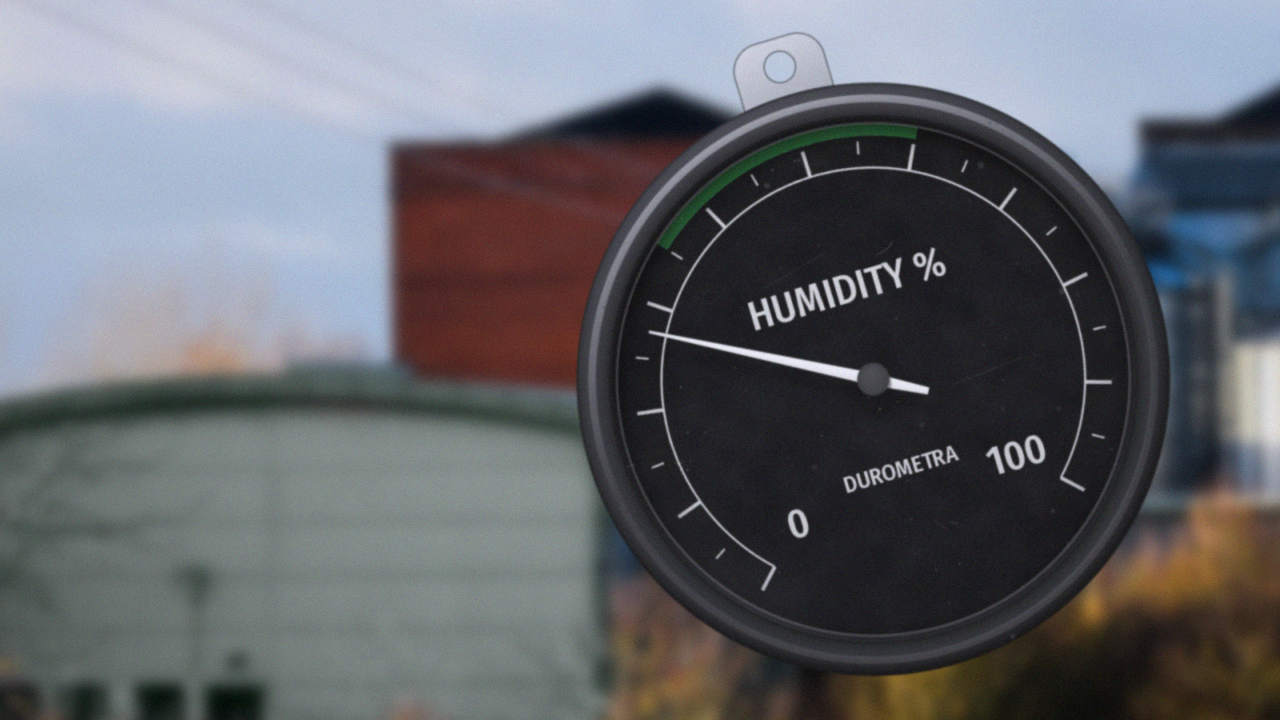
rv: 27.5; %
